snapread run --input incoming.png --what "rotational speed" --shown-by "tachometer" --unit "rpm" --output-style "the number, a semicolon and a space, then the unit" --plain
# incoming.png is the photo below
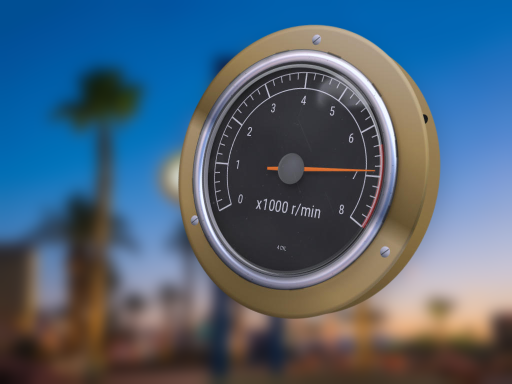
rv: 6900; rpm
